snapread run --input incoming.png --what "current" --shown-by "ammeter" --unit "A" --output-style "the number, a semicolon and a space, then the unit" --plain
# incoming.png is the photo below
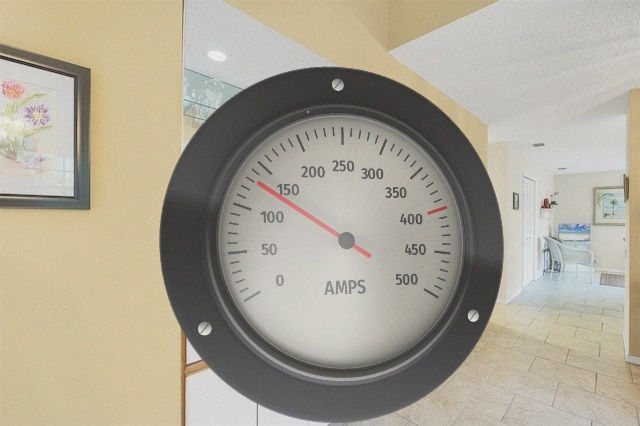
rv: 130; A
